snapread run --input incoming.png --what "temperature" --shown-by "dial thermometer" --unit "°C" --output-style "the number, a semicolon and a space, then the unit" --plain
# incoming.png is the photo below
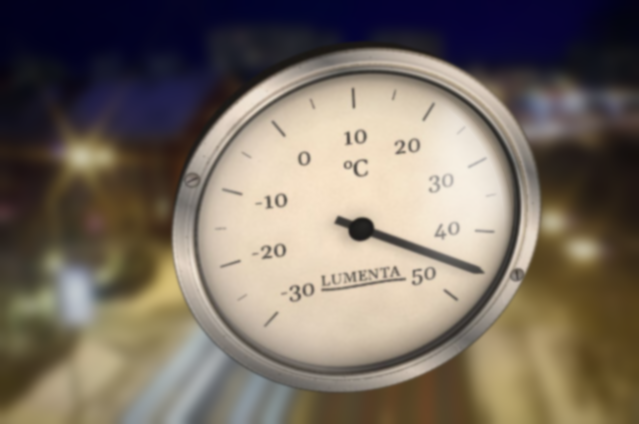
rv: 45; °C
